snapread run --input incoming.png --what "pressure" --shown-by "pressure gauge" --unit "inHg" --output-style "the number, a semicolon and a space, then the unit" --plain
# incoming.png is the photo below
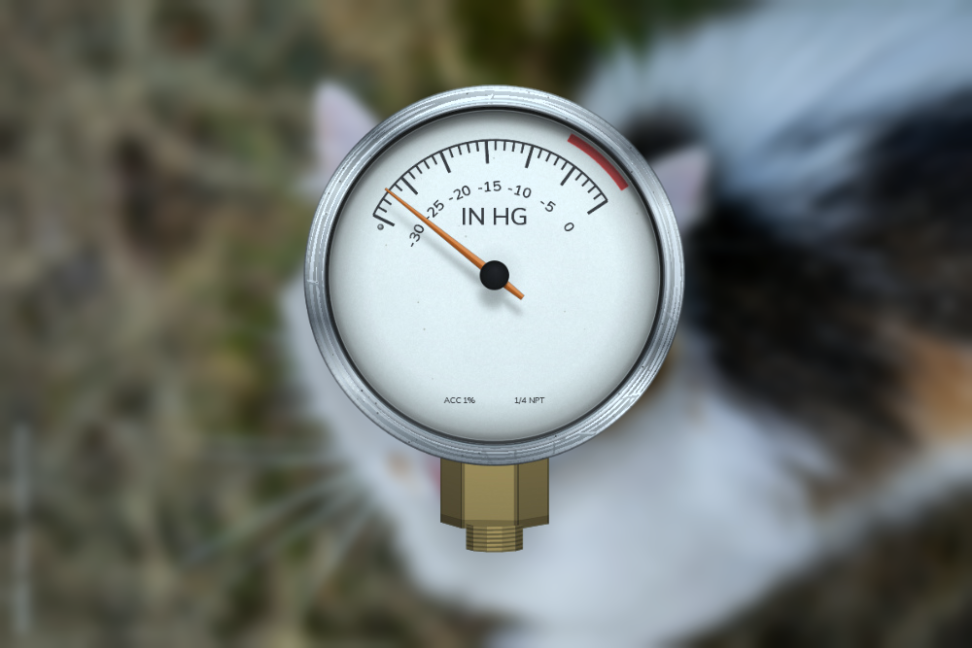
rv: -27; inHg
